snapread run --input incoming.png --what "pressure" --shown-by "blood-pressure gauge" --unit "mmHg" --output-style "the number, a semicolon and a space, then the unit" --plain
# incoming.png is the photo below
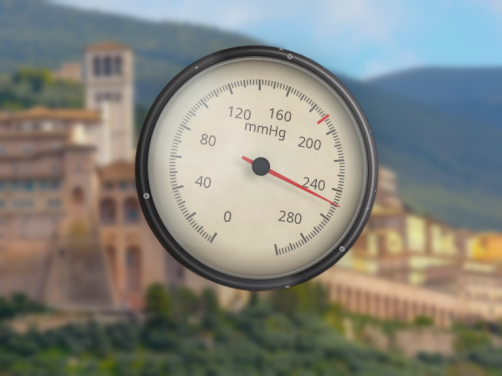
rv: 250; mmHg
